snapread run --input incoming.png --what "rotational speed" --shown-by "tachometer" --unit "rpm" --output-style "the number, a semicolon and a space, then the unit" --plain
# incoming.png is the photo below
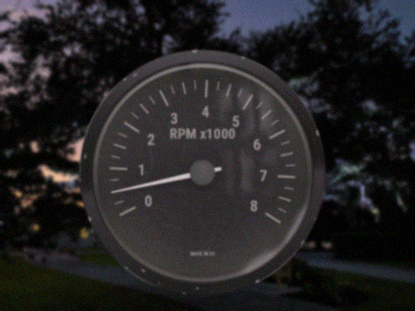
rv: 500; rpm
